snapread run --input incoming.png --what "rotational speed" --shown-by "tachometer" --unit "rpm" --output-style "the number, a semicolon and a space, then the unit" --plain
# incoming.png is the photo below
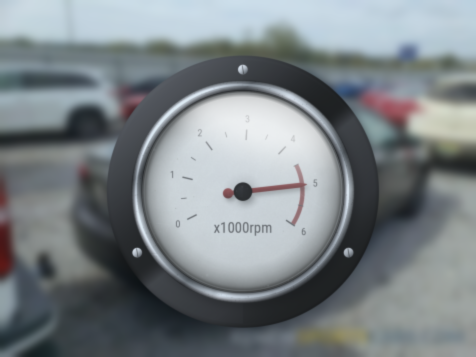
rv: 5000; rpm
